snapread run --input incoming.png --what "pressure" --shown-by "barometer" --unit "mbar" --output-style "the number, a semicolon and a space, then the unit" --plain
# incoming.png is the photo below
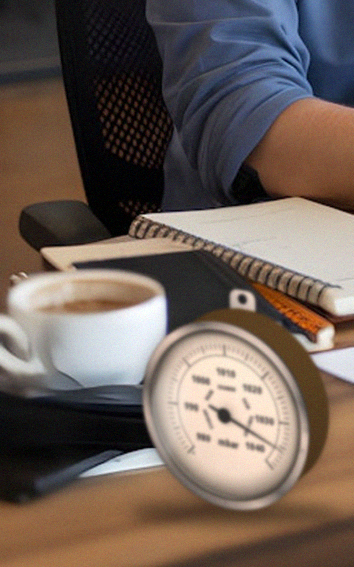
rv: 1035; mbar
